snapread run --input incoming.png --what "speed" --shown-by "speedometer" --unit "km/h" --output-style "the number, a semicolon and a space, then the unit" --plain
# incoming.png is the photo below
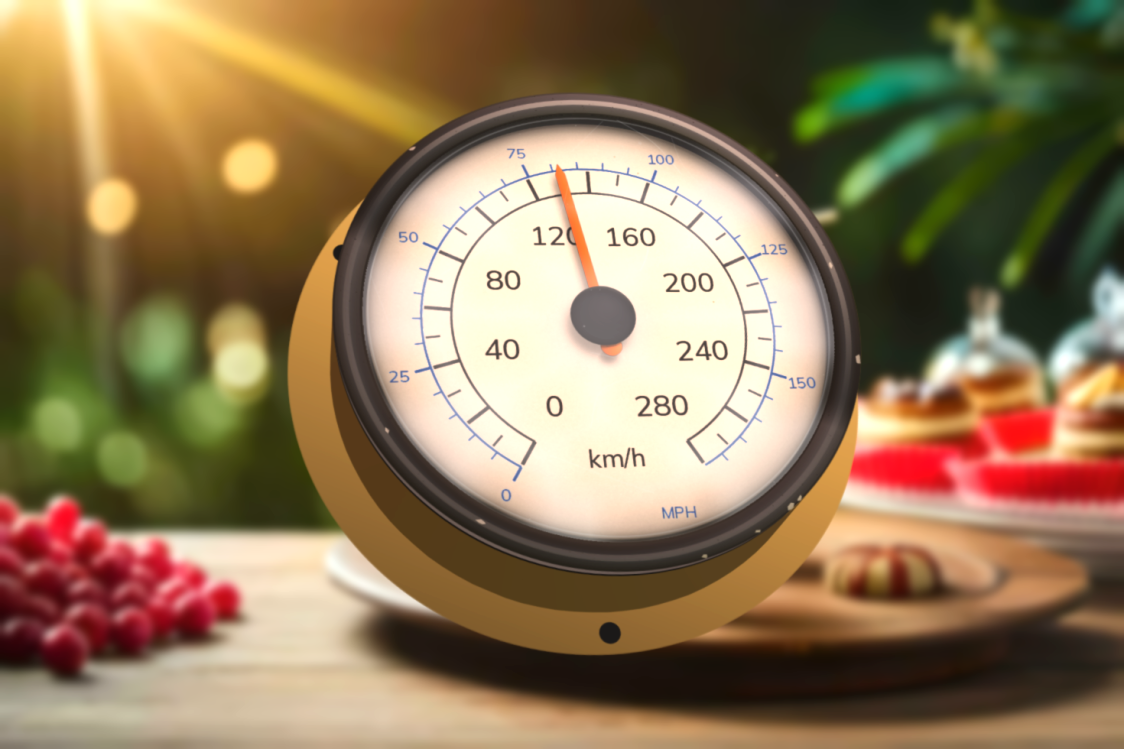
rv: 130; km/h
